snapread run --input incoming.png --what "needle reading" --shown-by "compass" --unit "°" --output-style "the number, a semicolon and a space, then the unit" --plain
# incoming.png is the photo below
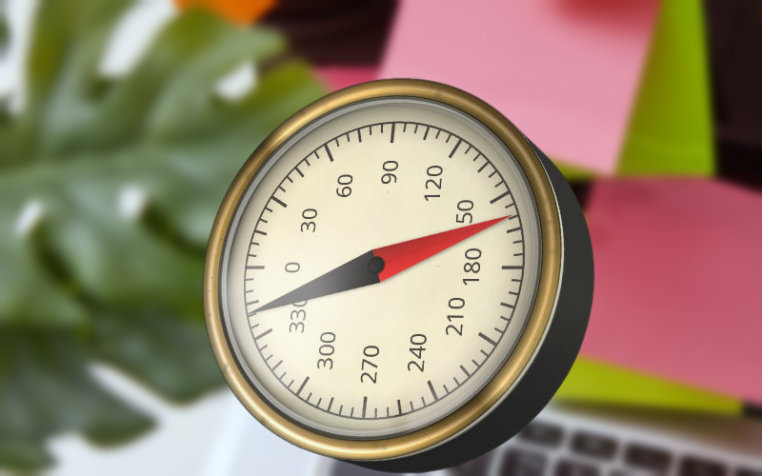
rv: 160; °
